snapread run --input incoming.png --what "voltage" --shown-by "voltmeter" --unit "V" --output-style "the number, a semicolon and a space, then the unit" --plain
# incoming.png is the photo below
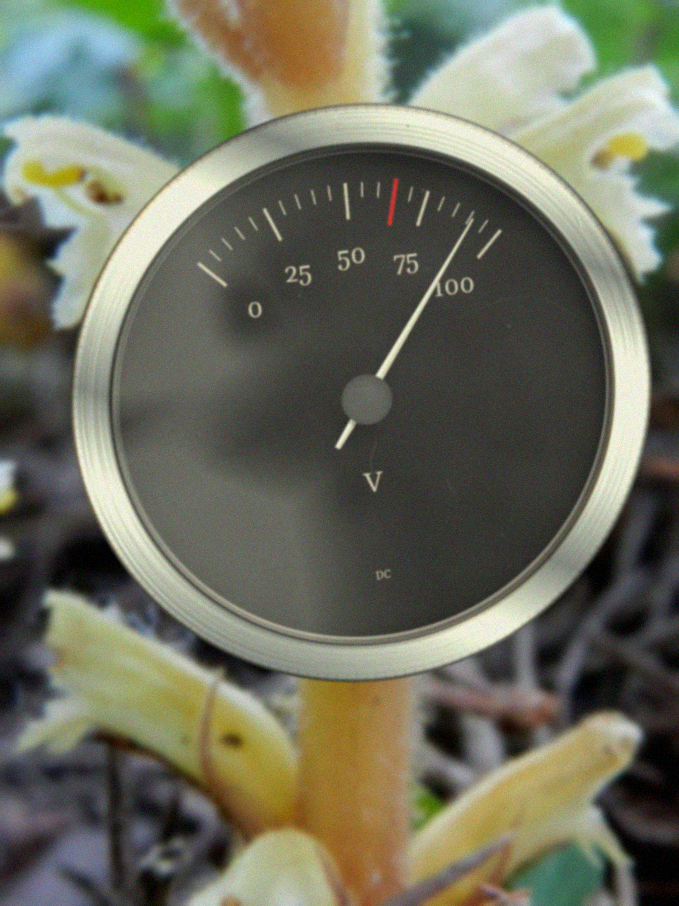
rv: 90; V
